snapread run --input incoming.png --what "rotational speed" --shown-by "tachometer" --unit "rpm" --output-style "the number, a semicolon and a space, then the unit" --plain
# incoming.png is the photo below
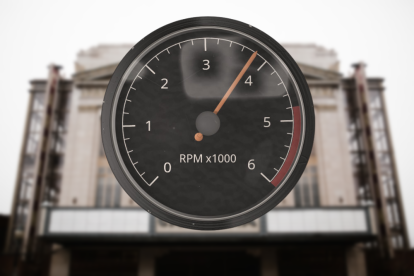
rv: 3800; rpm
